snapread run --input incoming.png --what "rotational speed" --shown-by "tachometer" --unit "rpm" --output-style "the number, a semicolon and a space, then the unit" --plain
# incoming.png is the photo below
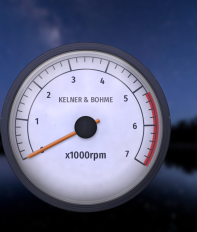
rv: 0; rpm
